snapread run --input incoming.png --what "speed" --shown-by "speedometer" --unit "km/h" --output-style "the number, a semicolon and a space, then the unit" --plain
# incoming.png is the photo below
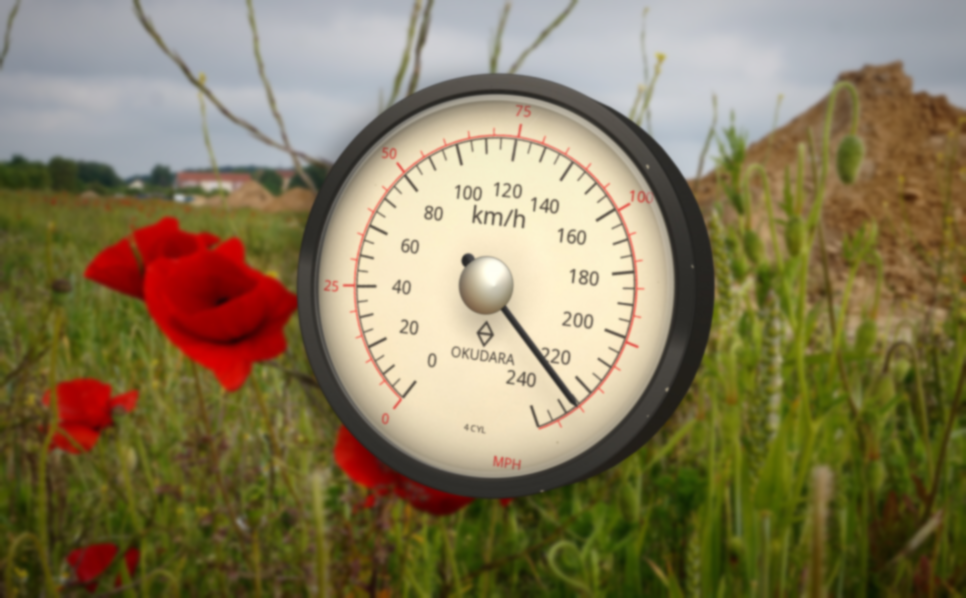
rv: 225; km/h
